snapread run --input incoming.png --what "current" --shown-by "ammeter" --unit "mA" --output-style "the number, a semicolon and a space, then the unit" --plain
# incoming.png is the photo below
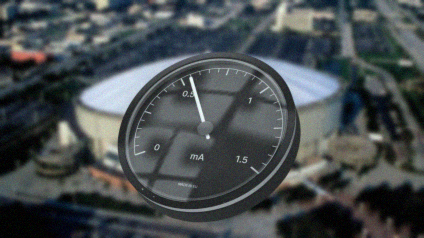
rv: 0.55; mA
